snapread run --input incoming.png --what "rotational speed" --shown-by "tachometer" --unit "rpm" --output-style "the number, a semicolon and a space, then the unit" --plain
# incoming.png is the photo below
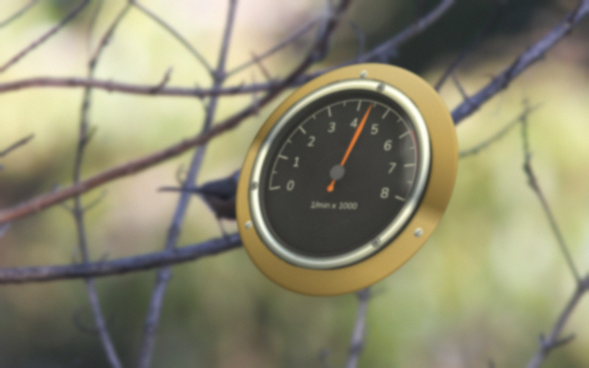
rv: 4500; rpm
